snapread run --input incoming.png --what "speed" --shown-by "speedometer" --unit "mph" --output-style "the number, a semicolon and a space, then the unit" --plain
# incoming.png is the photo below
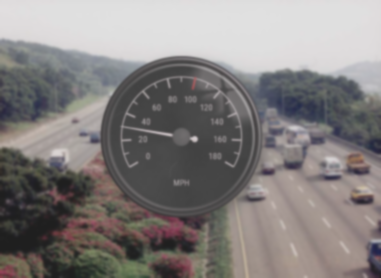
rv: 30; mph
